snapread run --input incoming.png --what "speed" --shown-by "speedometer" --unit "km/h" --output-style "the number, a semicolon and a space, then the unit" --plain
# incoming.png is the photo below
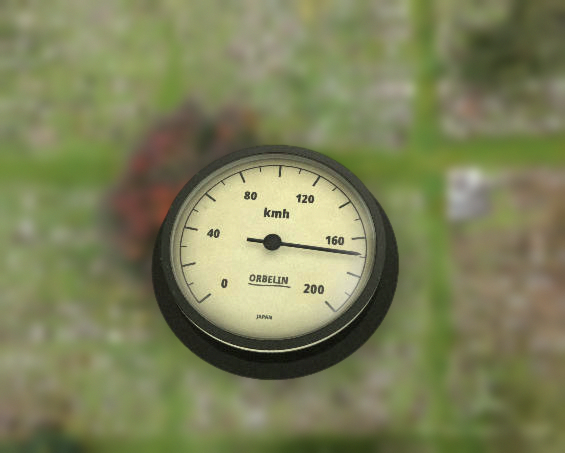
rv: 170; km/h
